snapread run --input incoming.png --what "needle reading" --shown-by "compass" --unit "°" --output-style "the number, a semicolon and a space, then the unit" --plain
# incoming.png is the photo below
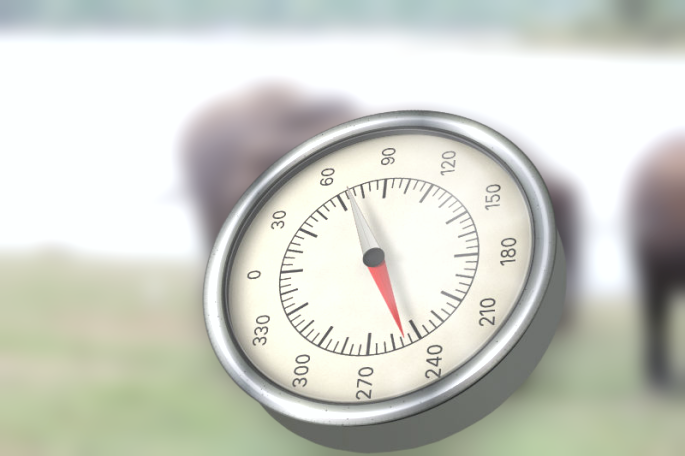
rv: 247.5; °
